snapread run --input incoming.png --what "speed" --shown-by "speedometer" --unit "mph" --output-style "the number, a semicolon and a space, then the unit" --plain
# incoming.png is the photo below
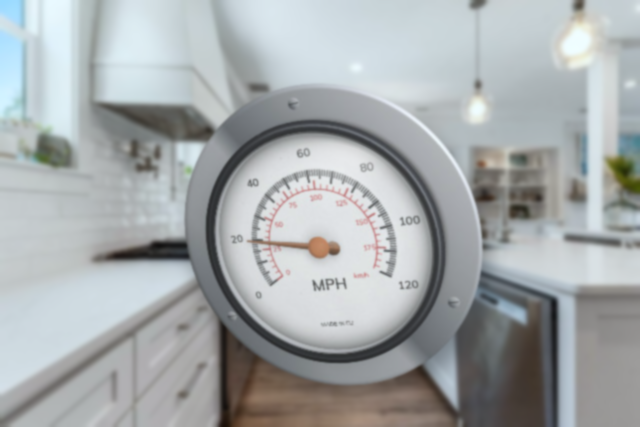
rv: 20; mph
